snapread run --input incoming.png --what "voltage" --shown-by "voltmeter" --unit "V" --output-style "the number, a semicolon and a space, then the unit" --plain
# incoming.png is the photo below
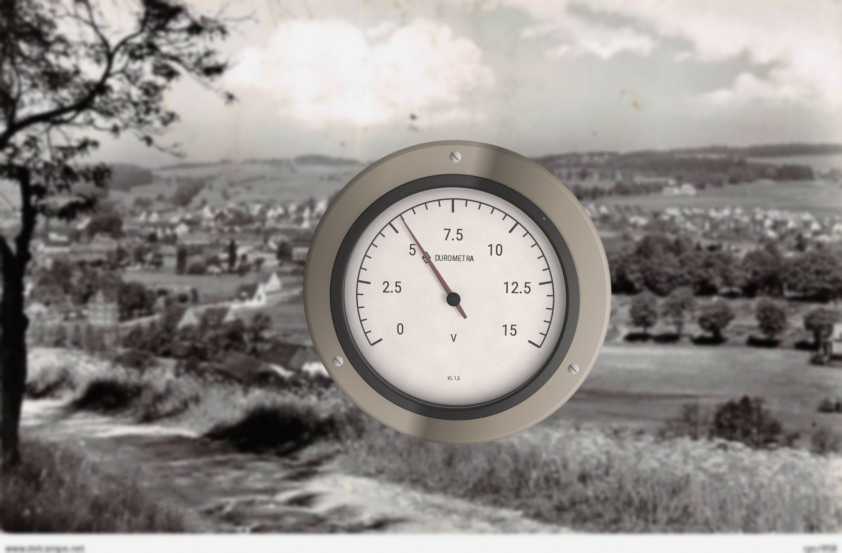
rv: 5.5; V
